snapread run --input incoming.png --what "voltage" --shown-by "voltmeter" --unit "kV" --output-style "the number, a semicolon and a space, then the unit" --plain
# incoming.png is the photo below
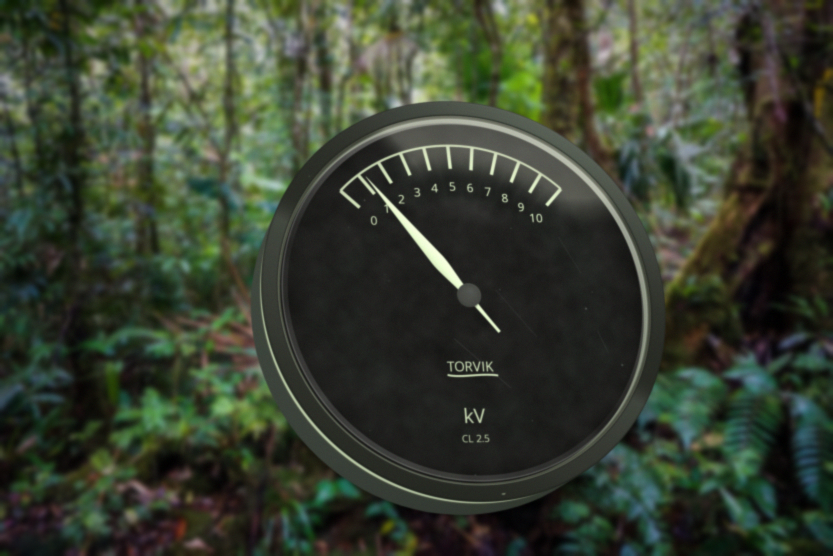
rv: 1; kV
